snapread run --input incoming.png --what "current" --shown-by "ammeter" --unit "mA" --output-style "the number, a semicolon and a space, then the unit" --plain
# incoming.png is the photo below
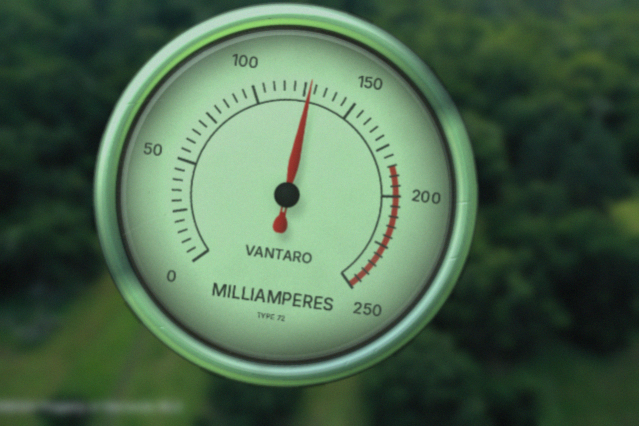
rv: 127.5; mA
